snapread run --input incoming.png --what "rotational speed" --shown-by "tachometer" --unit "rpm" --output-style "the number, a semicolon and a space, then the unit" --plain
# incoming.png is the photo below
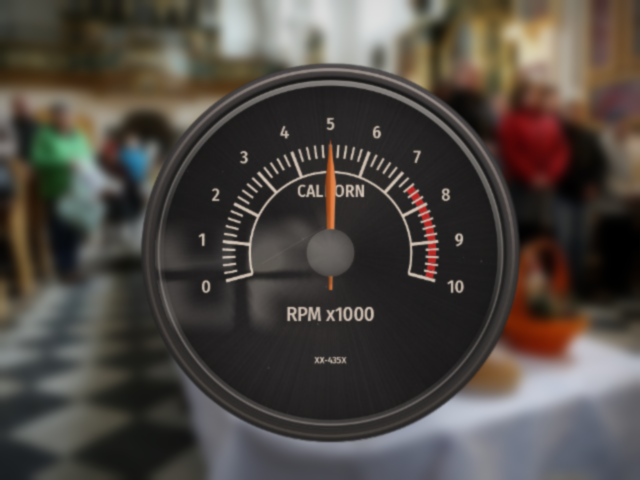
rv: 5000; rpm
